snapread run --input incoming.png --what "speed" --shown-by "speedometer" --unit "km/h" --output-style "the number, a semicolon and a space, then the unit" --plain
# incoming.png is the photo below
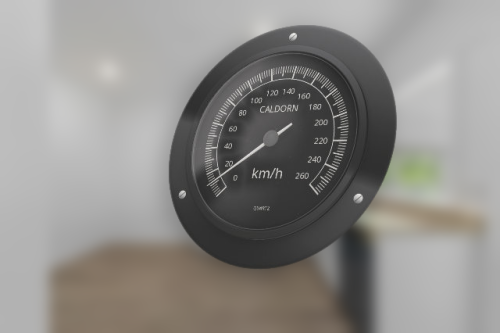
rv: 10; km/h
